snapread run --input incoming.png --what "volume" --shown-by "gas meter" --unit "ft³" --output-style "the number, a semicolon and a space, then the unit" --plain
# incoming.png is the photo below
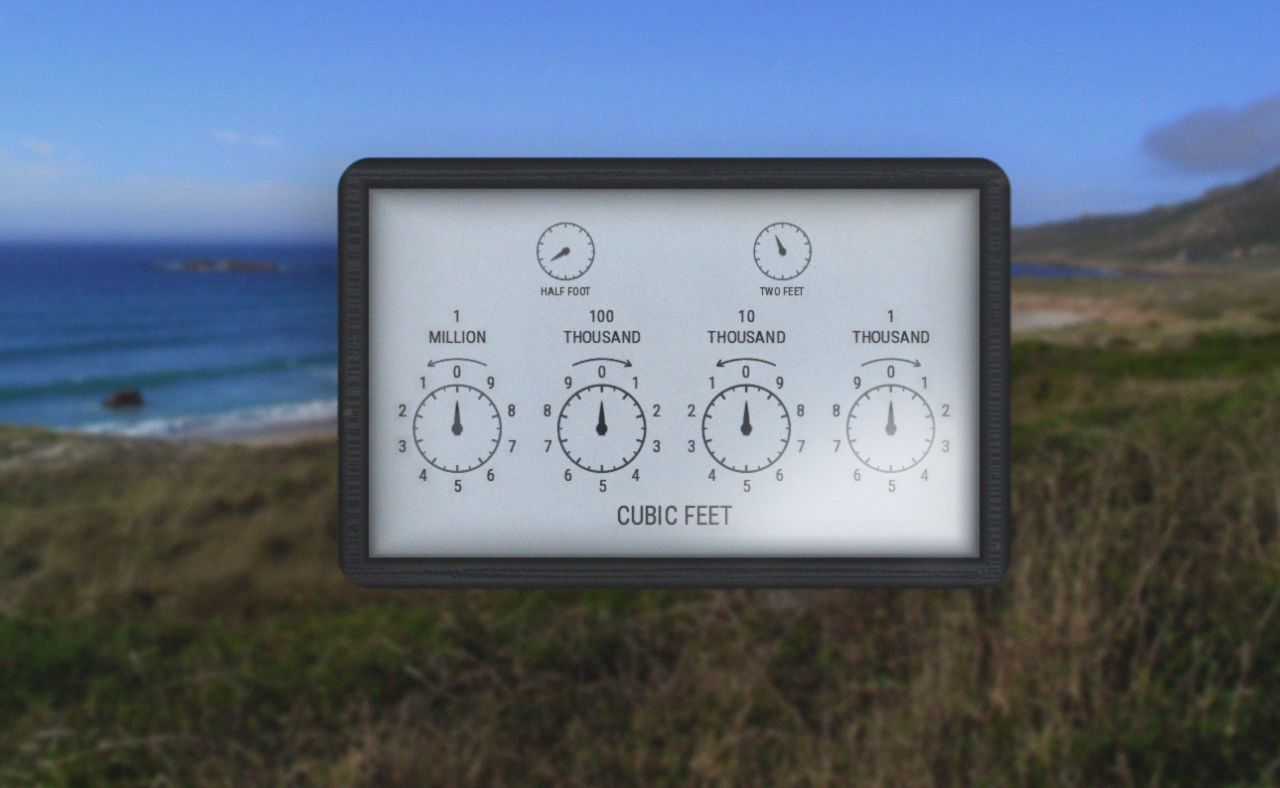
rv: 0; ft³
